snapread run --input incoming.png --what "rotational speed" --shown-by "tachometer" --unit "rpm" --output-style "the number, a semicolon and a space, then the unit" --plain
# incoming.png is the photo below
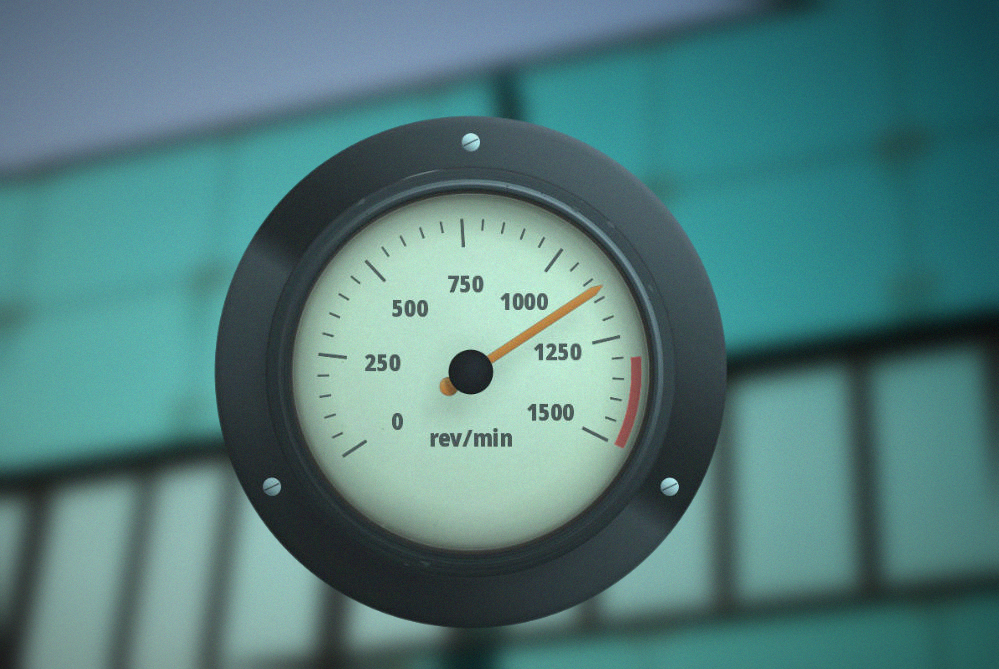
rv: 1125; rpm
